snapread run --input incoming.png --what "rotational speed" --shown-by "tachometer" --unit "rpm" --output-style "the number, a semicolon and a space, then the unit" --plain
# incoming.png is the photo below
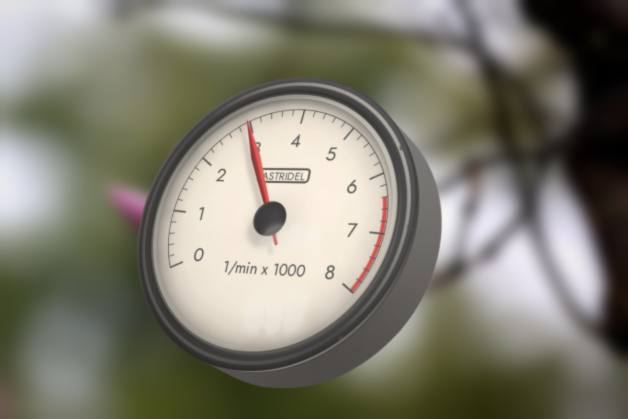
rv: 3000; rpm
